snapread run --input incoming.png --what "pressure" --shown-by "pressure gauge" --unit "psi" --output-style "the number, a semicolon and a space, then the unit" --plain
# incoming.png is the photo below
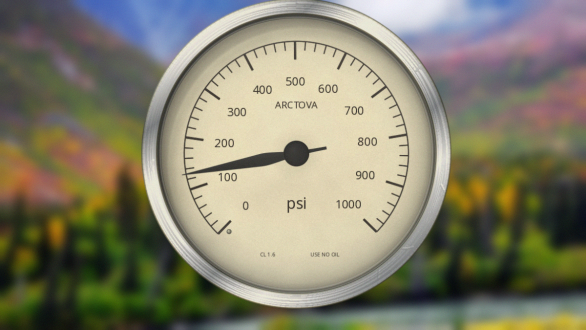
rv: 130; psi
